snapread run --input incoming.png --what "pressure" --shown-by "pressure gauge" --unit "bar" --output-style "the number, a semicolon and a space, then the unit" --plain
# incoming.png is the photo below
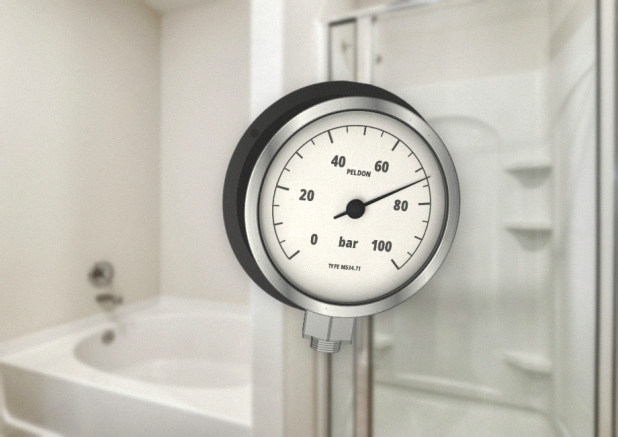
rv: 72.5; bar
